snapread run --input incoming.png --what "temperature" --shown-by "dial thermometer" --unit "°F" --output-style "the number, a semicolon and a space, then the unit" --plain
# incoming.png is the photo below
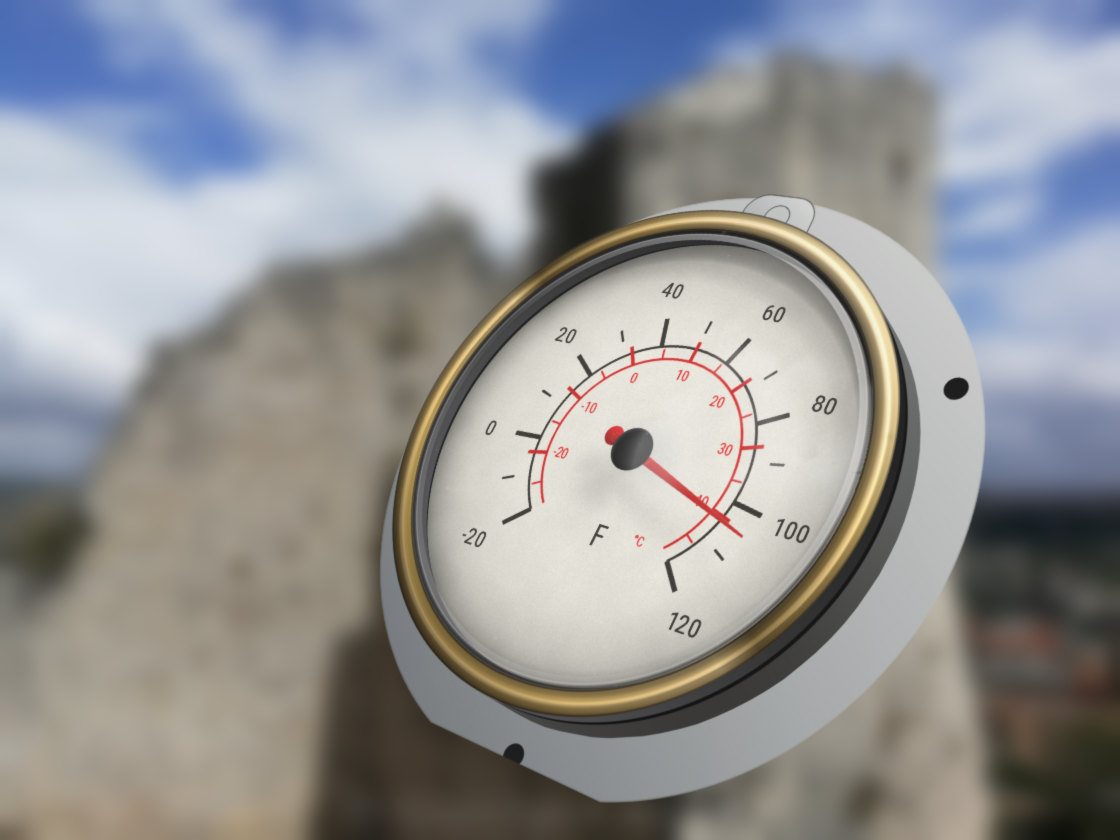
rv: 105; °F
